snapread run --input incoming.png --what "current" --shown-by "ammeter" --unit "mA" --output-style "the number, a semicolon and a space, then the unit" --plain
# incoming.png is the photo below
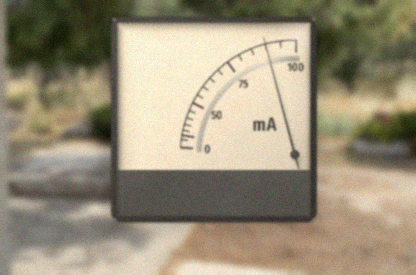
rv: 90; mA
